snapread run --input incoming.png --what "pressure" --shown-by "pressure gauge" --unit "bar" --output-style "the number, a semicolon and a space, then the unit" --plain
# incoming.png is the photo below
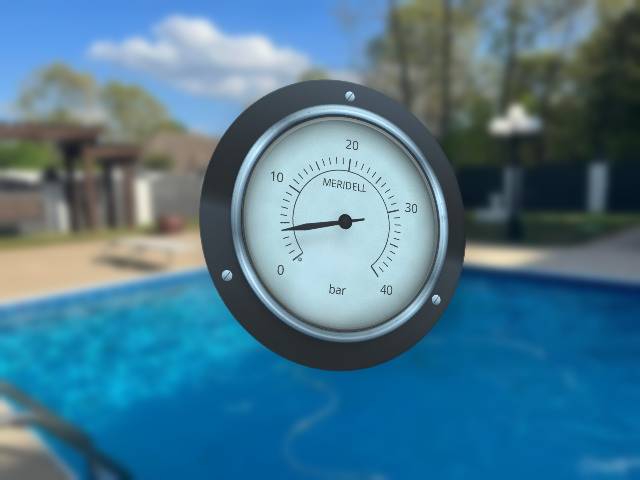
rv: 4; bar
